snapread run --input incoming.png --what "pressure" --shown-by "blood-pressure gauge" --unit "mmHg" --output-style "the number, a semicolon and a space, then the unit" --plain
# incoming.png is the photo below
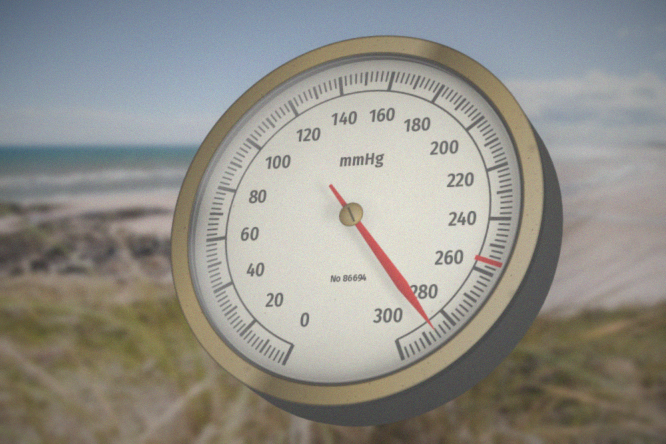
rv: 286; mmHg
